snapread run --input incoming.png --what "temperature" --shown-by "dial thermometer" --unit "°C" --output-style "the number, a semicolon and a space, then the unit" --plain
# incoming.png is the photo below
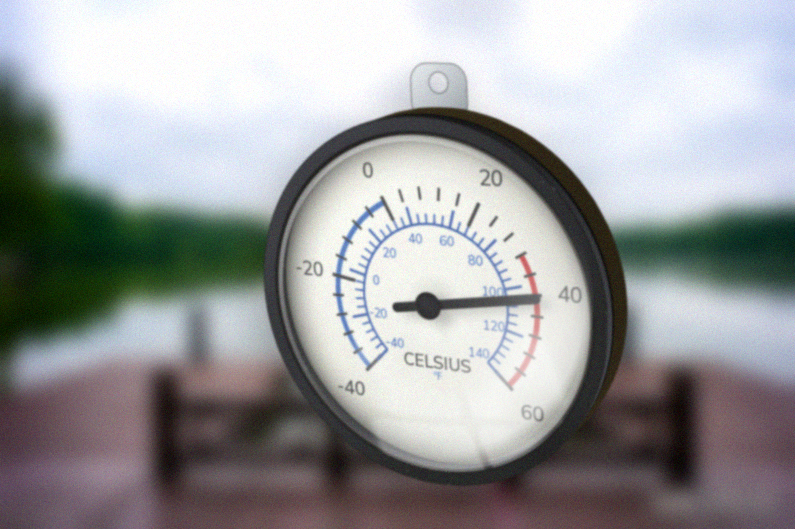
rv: 40; °C
